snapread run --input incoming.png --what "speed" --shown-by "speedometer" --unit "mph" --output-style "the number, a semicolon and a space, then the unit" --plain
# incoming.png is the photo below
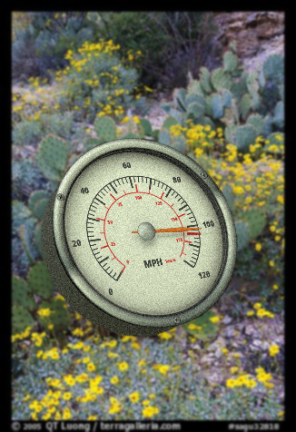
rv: 102; mph
